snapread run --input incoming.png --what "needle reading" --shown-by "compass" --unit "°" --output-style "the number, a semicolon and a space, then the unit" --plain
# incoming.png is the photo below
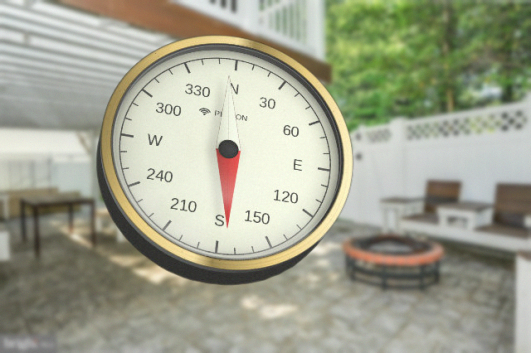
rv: 175; °
